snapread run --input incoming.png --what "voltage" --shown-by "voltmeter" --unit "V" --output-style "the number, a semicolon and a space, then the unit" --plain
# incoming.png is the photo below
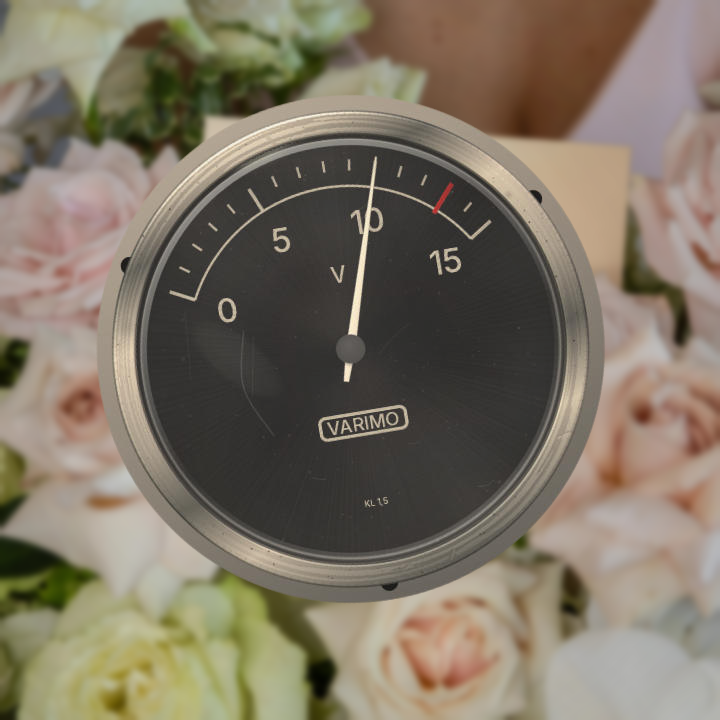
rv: 10; V
